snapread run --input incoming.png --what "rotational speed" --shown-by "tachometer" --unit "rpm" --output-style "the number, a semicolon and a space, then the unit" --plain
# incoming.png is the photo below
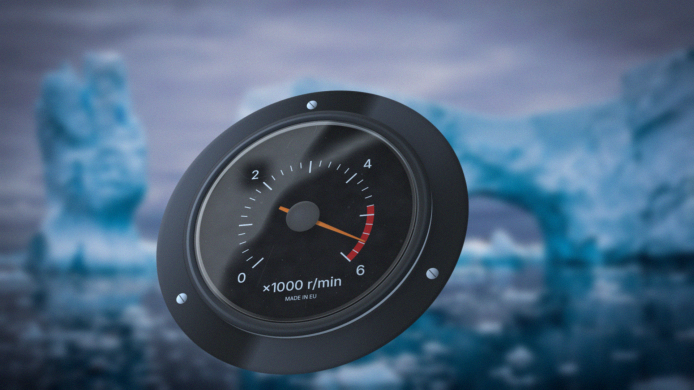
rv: 5600; rpm
